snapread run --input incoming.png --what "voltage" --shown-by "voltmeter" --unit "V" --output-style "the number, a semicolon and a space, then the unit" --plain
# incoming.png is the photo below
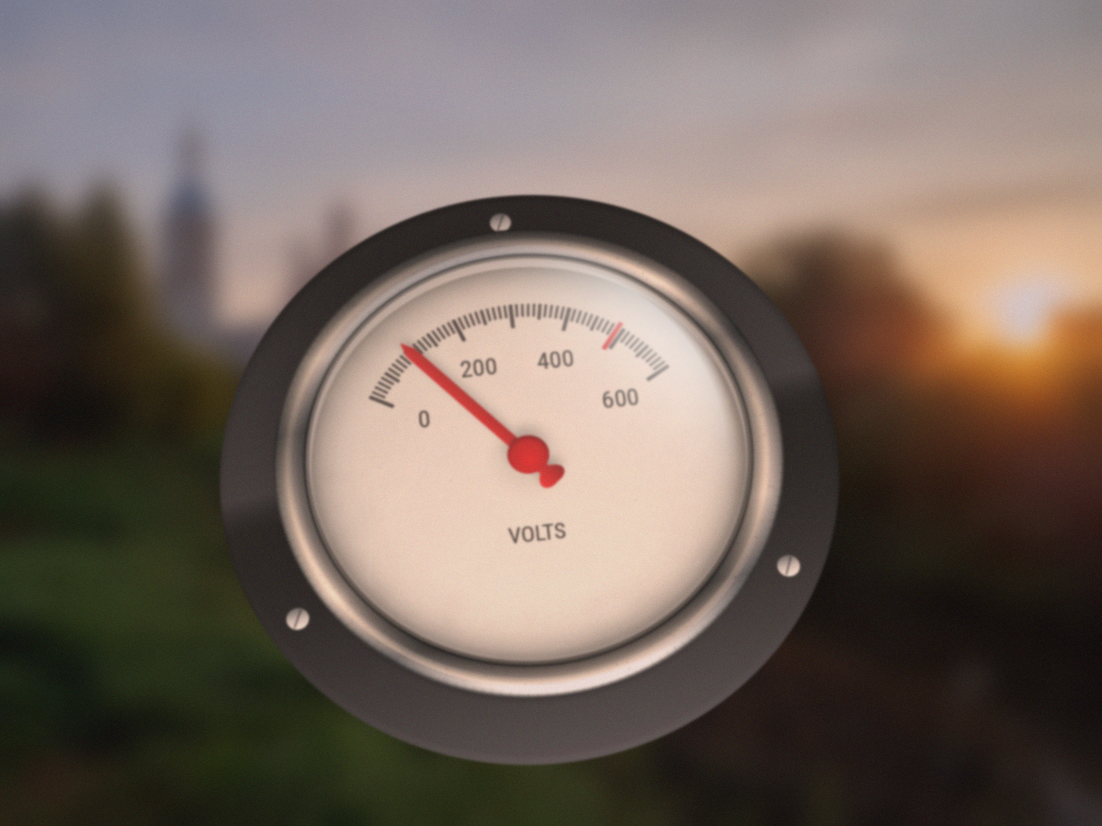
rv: 100; V
